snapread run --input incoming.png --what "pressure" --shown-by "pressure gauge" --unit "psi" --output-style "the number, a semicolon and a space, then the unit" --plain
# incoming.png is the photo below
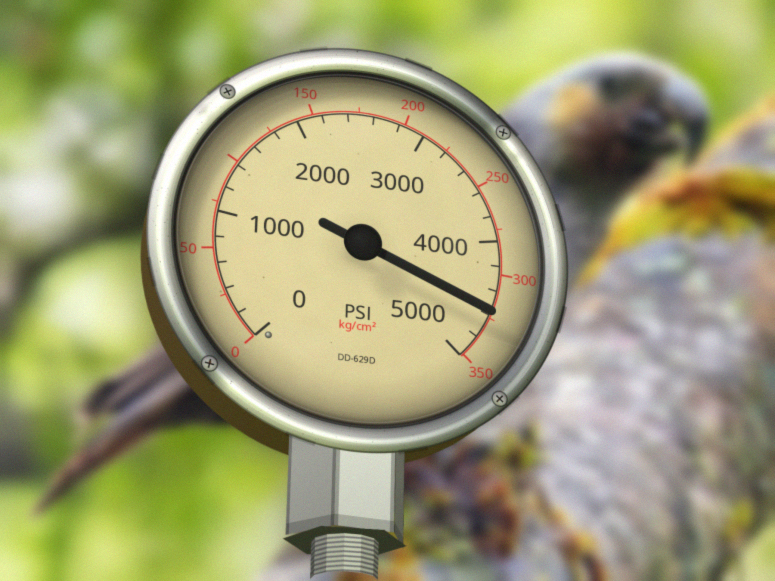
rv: 4600; psi
